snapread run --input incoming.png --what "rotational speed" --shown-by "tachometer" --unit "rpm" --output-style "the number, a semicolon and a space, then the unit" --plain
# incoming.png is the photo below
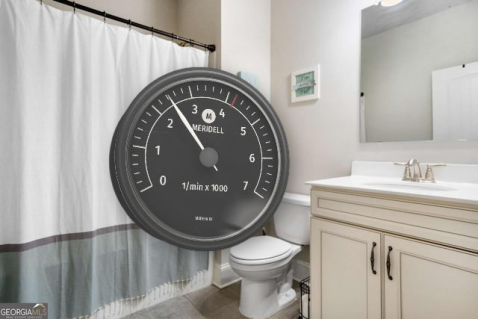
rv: 2400; rpm
